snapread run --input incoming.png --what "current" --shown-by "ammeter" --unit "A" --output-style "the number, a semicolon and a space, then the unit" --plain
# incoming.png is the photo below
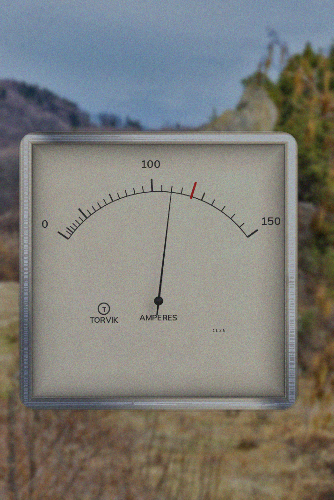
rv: 110; A
